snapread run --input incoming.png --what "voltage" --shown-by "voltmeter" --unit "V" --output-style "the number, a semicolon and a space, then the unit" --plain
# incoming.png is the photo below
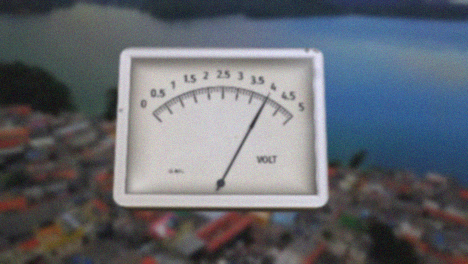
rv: 4; V
